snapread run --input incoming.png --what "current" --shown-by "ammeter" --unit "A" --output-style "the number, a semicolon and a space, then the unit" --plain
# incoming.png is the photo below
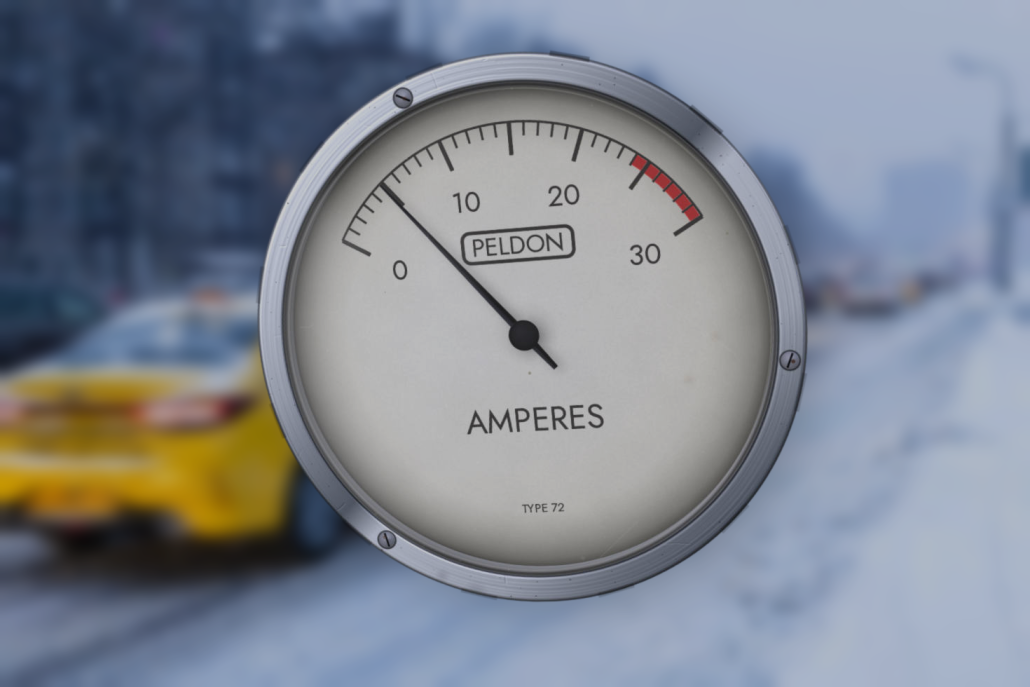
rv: 5; A
